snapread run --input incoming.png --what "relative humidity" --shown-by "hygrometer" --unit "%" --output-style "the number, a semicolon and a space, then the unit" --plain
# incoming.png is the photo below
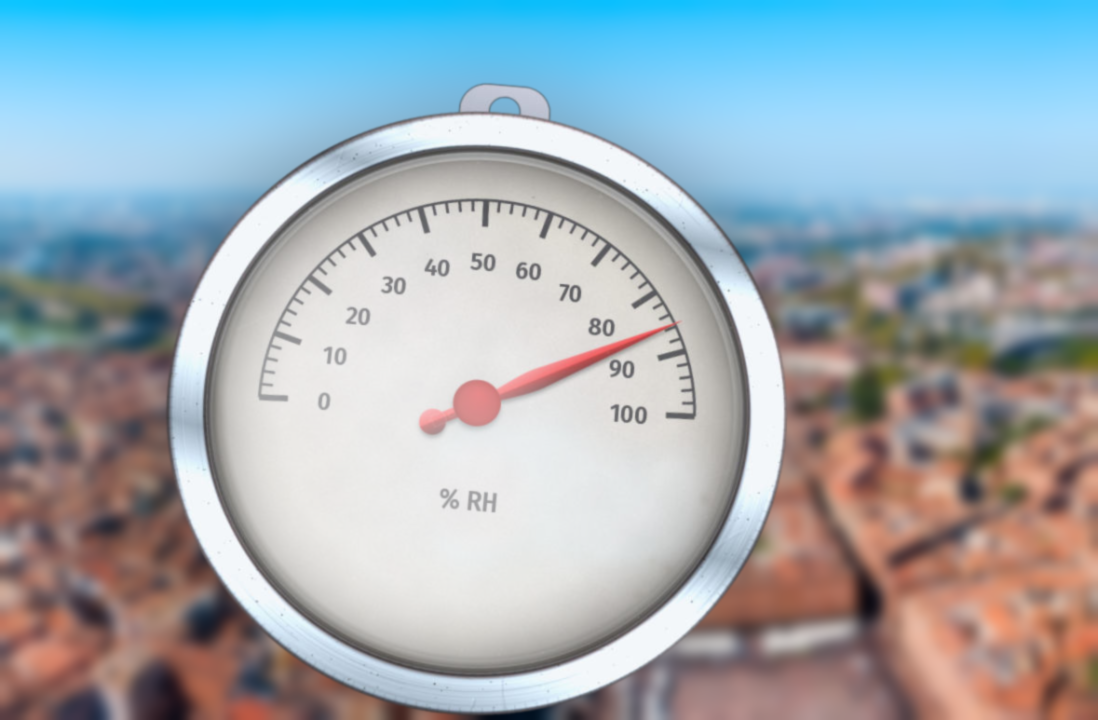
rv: 86; %
